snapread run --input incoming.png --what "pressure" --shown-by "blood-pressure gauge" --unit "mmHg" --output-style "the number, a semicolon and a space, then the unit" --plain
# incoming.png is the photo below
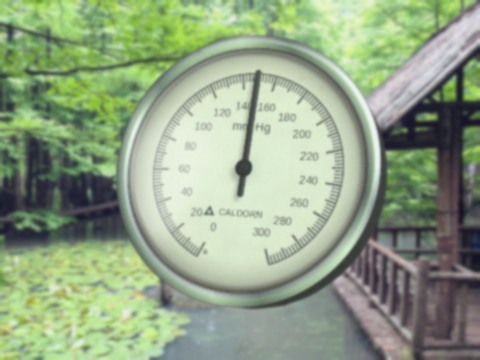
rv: 150; mmHg
